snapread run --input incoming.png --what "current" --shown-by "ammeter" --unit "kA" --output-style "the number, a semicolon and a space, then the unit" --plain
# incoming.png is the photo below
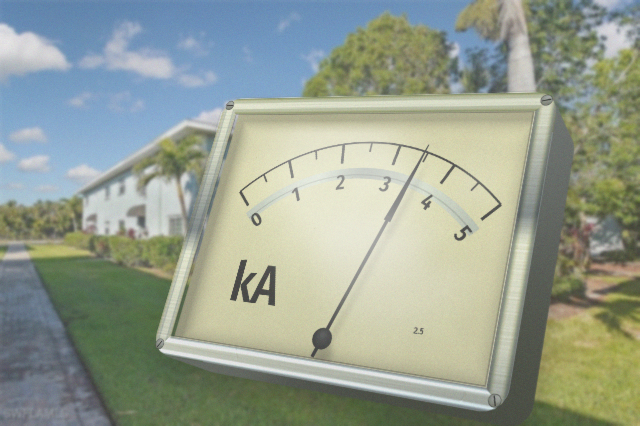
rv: 3.5; kA
